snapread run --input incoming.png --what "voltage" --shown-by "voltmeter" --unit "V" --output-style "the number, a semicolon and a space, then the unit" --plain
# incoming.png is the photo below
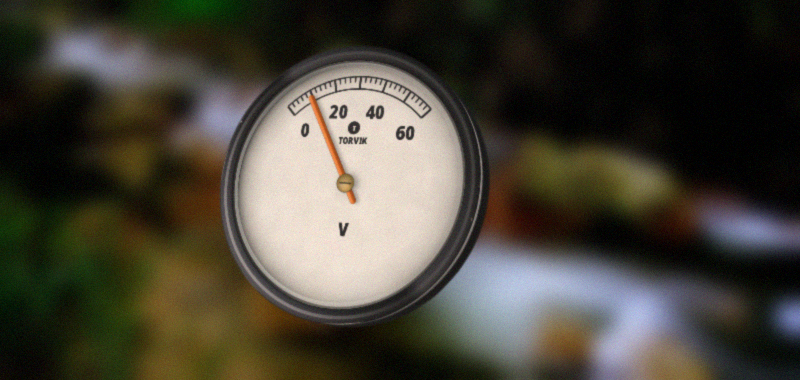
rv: 10; V
